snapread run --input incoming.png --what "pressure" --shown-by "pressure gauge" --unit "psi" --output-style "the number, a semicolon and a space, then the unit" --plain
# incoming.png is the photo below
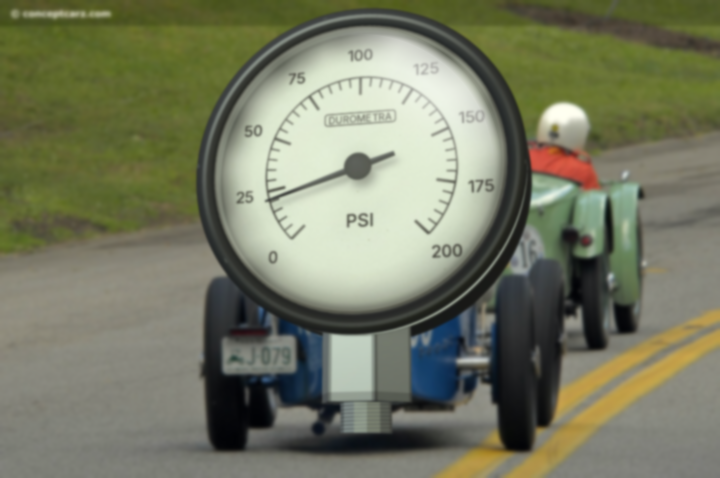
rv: 20; psi
